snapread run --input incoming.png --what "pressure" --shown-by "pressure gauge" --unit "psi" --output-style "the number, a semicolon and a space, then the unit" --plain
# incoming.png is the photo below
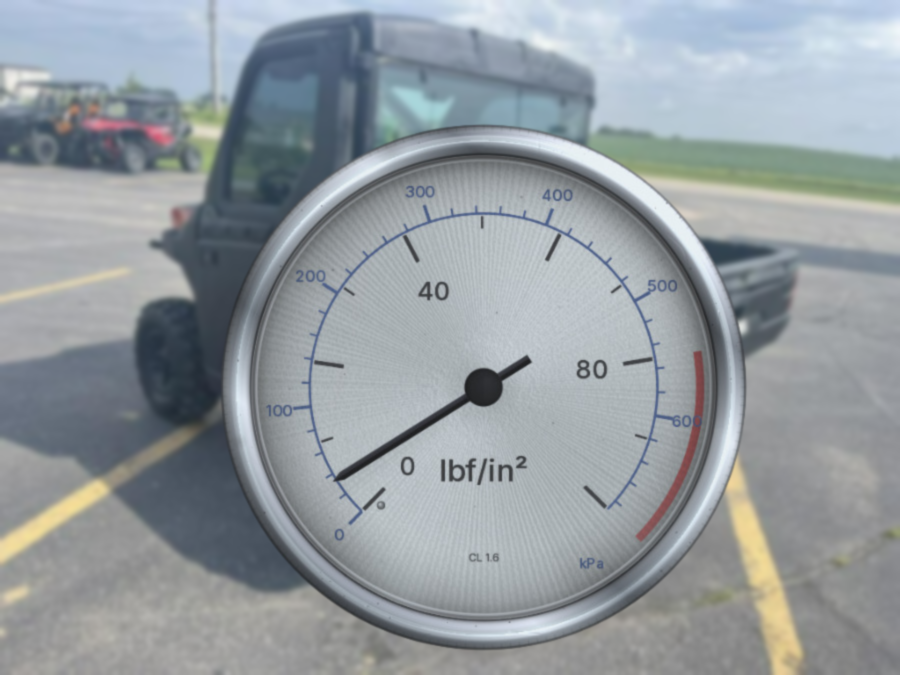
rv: 5; psi
